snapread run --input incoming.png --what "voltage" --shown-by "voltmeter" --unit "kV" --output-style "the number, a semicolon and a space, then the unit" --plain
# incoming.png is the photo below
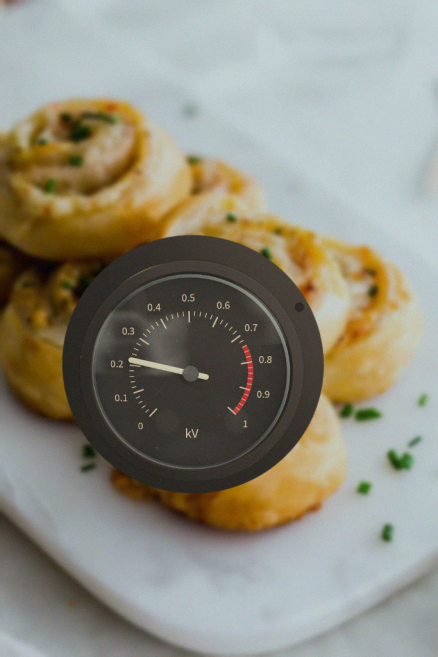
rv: 0.22; kV
